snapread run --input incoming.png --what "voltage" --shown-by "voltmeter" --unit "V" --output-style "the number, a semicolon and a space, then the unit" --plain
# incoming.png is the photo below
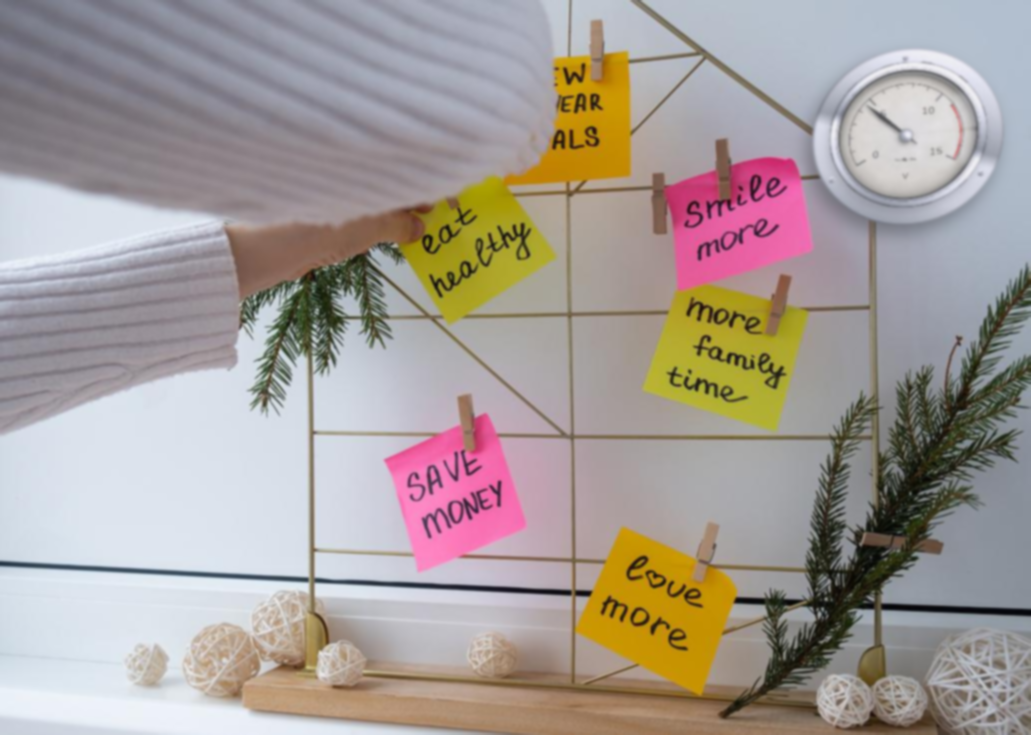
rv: 4.5; V
